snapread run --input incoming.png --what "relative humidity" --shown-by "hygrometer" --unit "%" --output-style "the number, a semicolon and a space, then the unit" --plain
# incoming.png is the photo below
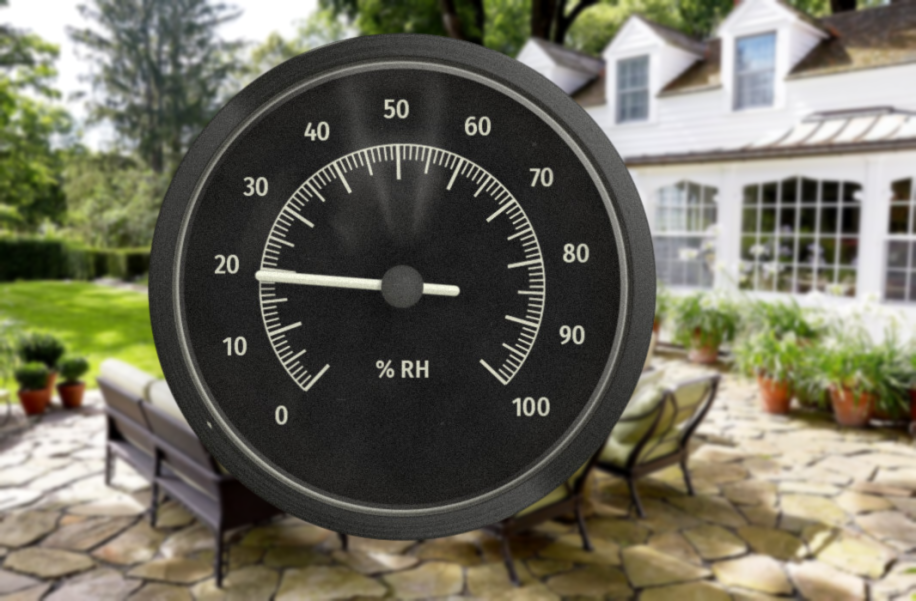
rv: 19; %
